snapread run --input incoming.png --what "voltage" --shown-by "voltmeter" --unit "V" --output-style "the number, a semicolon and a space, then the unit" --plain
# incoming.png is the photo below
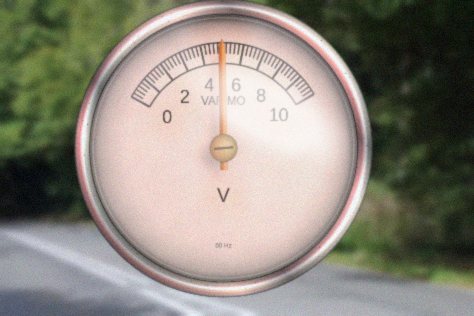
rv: 5; V
